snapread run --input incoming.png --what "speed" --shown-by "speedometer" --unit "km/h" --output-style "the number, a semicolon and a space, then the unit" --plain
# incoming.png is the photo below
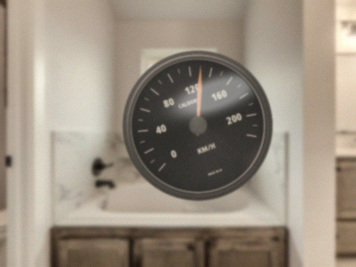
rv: 130; km/h
